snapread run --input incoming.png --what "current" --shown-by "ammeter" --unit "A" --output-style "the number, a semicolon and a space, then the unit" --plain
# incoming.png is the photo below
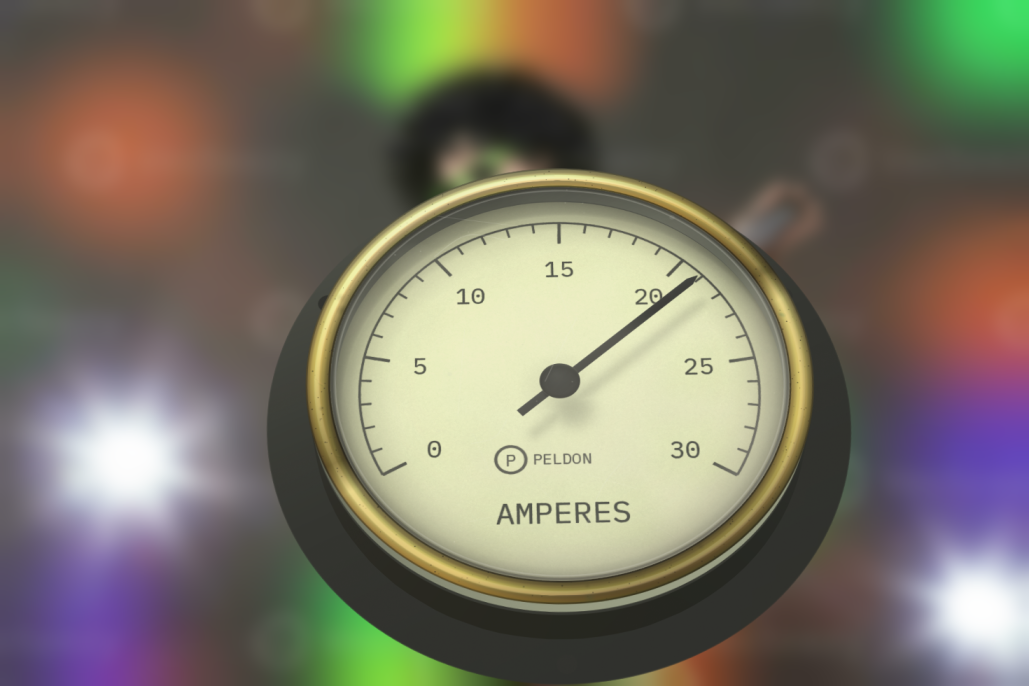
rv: 21; A
